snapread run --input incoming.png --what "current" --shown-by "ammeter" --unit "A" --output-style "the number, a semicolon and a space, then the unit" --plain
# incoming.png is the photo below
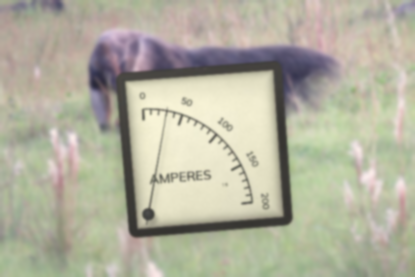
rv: 30; A
